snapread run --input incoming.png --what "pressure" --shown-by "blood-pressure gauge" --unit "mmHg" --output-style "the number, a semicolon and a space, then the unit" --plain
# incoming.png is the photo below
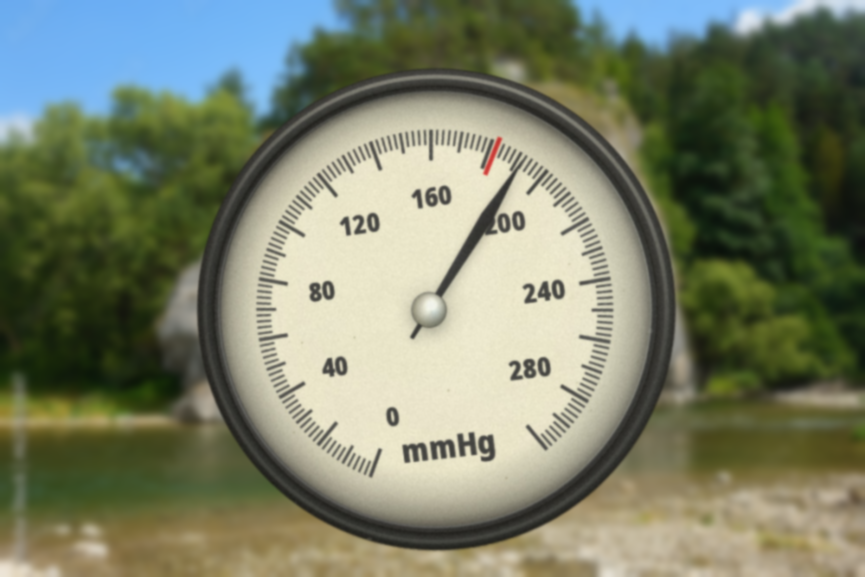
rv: 192; mmHg
